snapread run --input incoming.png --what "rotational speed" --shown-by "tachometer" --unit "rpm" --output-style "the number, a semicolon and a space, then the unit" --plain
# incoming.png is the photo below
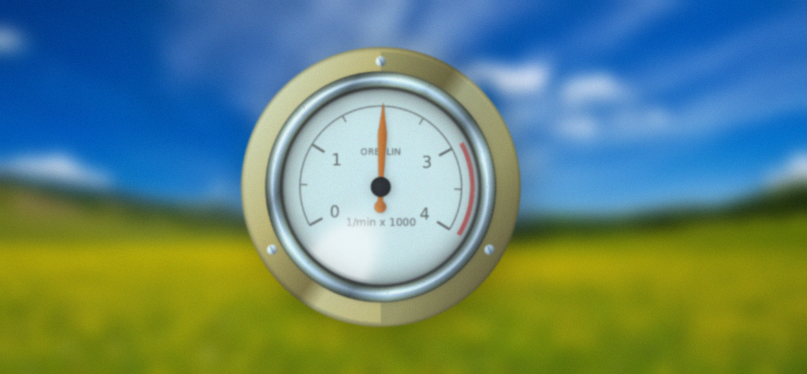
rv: 2000; rpm
